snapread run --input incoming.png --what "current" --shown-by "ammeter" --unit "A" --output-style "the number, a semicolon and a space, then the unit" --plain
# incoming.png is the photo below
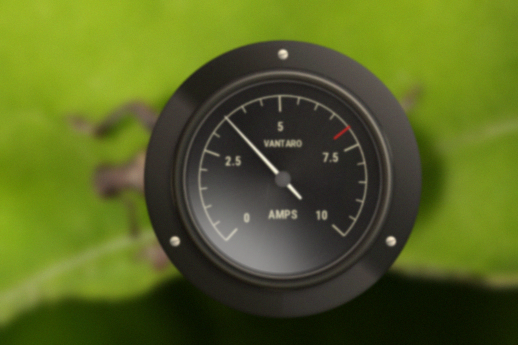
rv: 3.5; A
